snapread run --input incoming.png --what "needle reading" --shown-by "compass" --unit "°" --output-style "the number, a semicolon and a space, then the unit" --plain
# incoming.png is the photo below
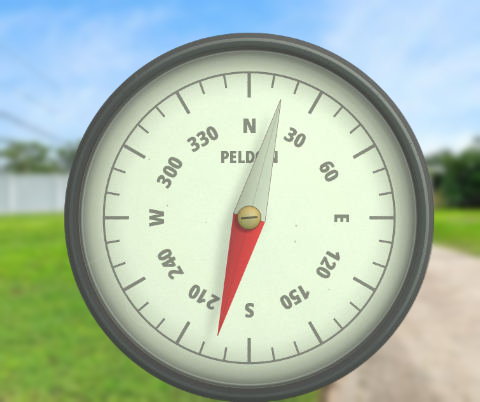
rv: 195; °
